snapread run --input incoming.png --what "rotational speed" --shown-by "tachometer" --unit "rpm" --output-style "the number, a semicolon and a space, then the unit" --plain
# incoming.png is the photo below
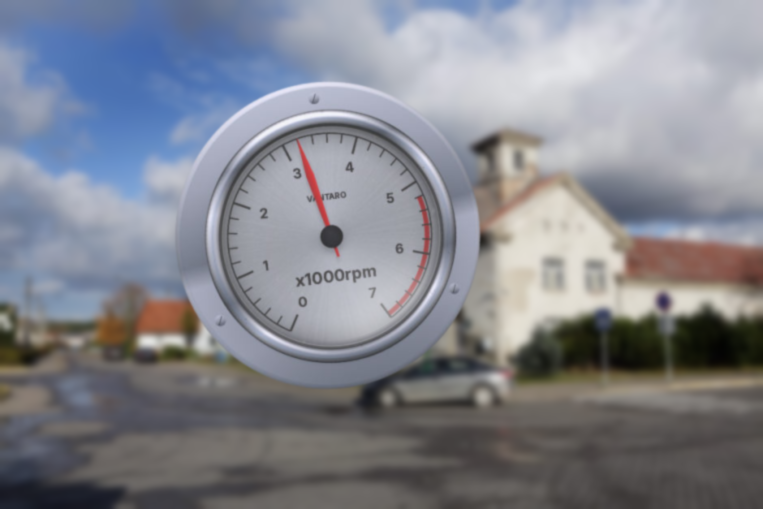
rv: 3200; rpm
